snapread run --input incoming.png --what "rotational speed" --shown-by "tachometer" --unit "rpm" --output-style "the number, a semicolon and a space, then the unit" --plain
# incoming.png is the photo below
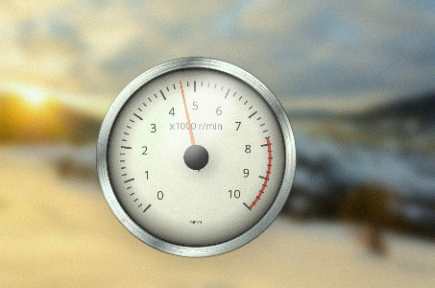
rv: 4600; rpm
